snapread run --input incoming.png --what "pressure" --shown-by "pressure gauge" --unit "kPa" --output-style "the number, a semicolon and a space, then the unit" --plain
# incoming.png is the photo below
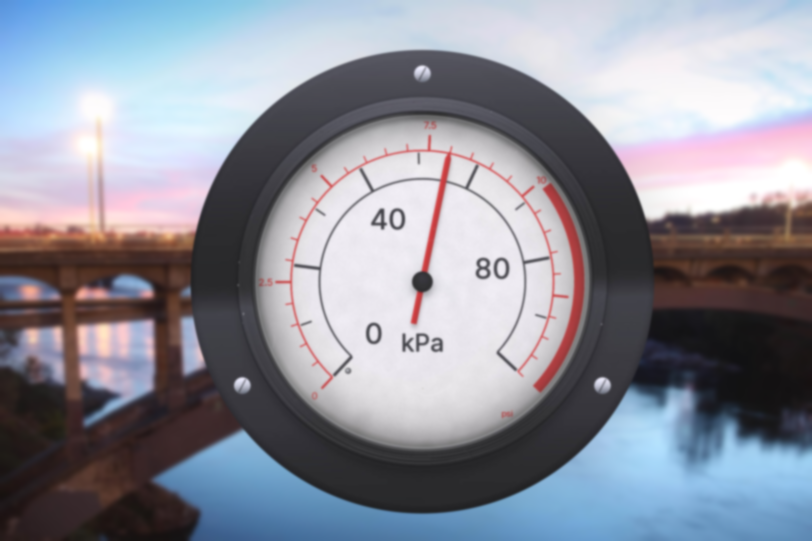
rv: 55; kPa
